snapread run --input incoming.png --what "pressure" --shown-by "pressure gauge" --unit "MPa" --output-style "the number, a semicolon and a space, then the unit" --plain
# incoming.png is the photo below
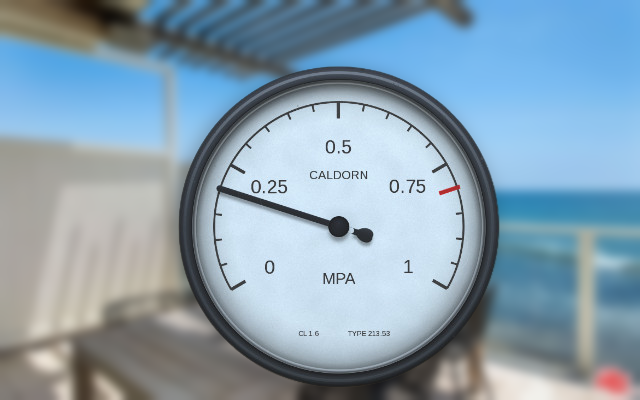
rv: 0.2; MPa
